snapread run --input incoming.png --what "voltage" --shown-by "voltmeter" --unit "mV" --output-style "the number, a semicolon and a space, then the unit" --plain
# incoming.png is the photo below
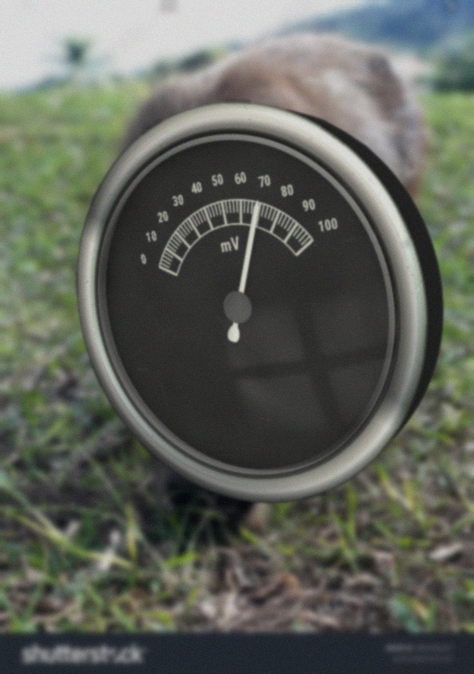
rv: 70; mV
